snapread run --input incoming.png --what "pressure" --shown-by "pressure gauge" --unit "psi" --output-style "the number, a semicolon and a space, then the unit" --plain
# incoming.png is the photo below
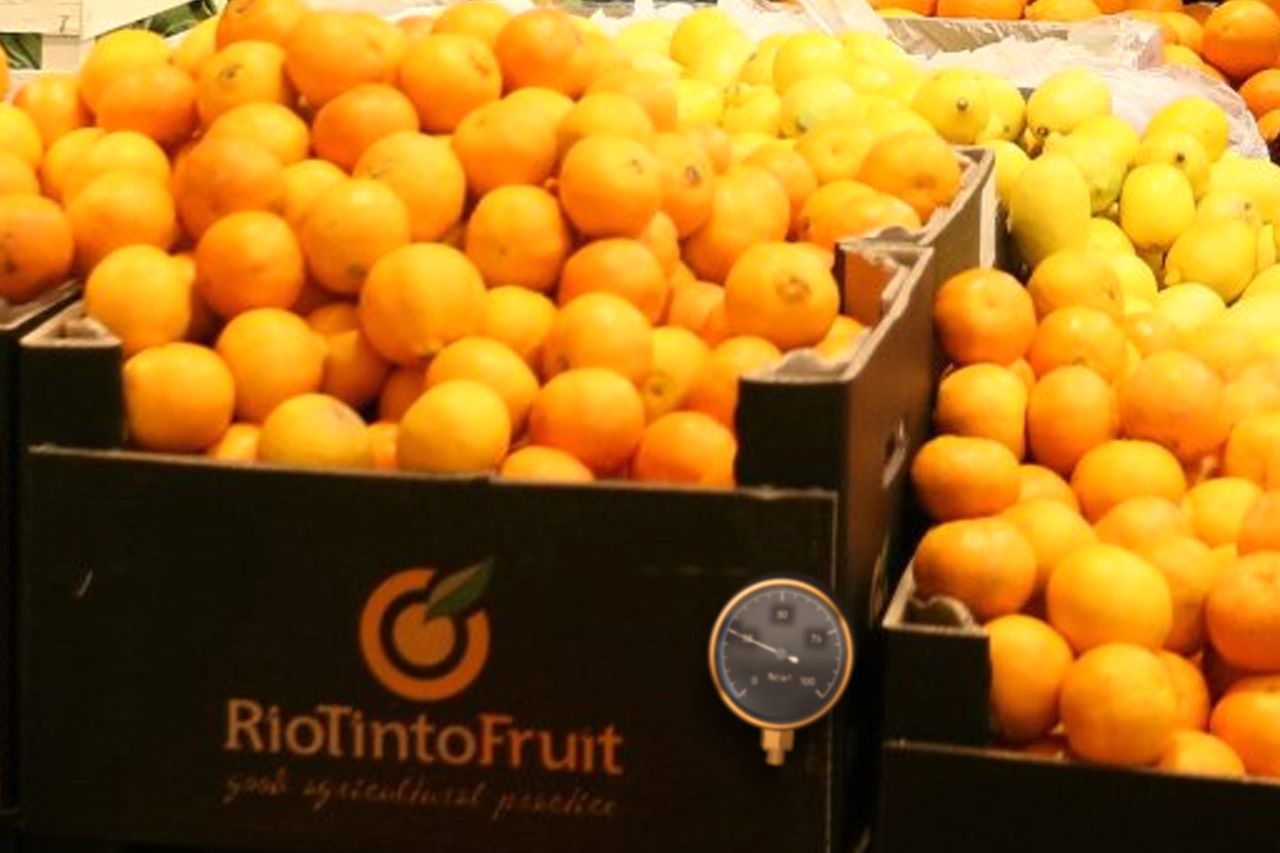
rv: 25; psi
